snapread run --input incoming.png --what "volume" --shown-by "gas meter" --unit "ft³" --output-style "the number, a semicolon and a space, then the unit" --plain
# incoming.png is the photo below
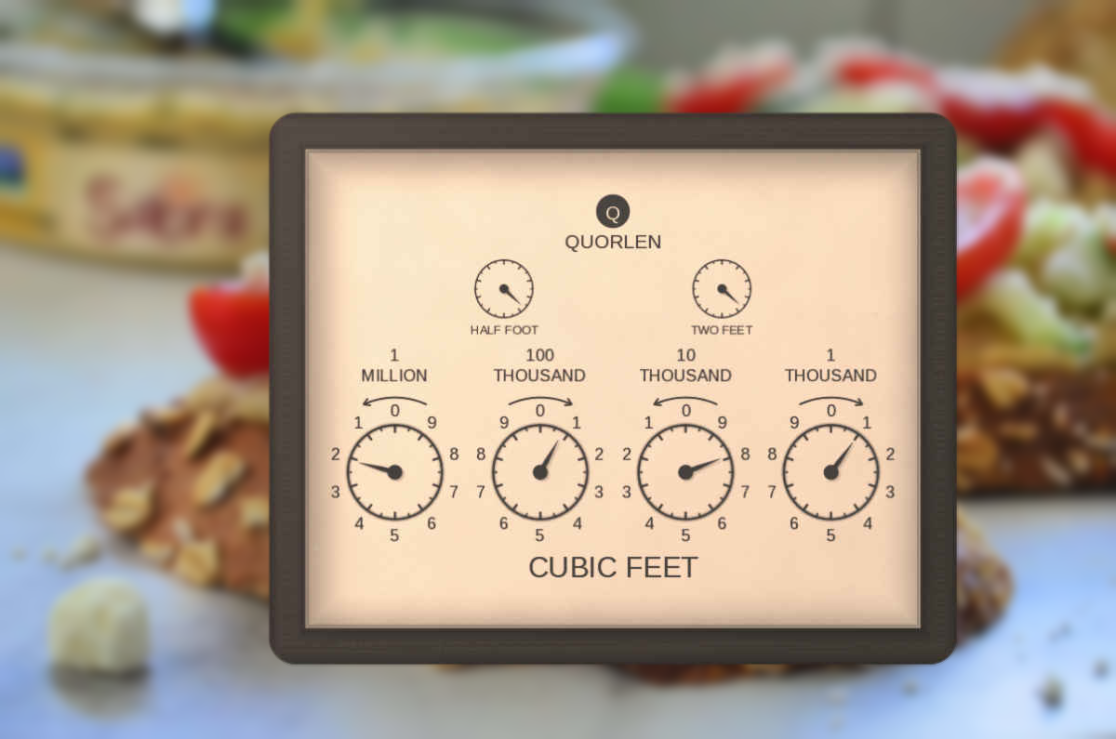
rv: 208100; ft³
